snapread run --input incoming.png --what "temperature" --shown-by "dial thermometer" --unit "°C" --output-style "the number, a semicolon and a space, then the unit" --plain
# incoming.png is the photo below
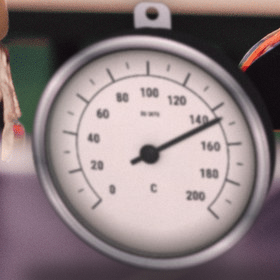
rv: 145; °C
